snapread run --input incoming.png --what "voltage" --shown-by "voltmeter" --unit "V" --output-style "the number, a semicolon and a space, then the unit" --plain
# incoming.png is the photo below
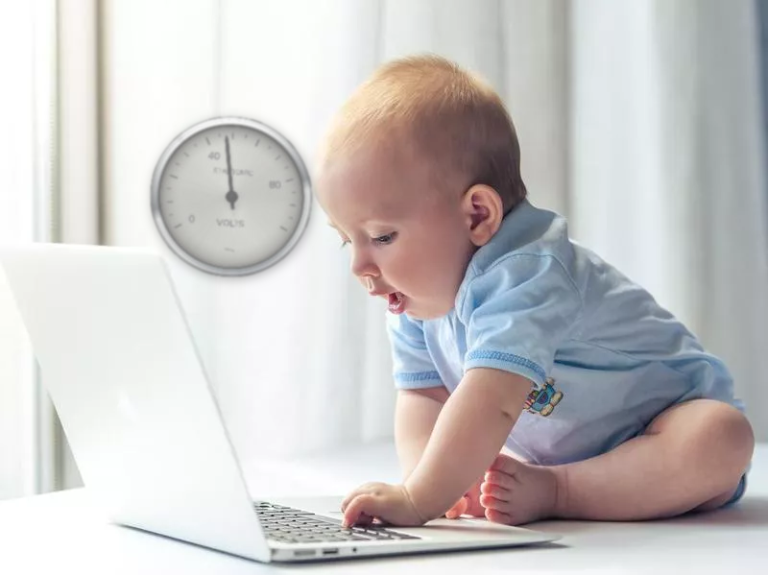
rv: 47.5; V
